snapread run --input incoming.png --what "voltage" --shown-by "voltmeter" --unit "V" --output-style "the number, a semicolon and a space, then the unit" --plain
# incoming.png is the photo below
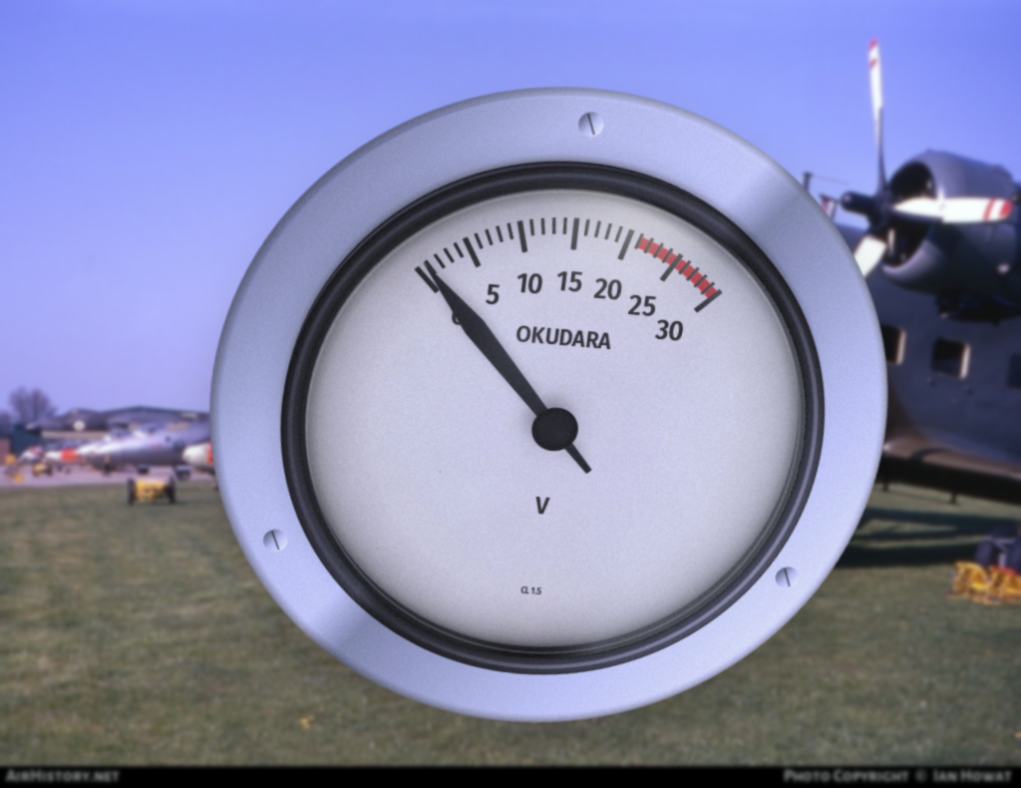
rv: 1; V
